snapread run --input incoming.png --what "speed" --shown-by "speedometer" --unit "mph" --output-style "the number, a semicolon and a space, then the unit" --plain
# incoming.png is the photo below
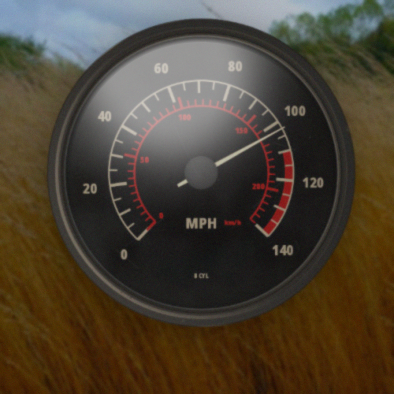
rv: 102.5; mph
